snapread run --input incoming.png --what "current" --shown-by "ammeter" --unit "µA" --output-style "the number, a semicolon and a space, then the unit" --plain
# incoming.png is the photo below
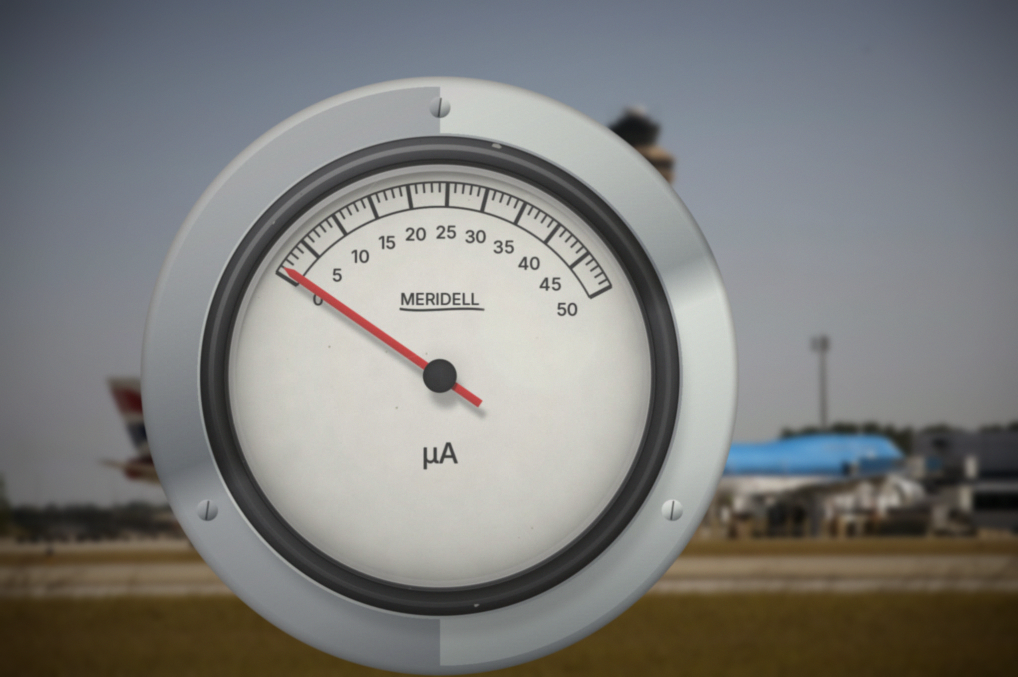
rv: 1; µA
